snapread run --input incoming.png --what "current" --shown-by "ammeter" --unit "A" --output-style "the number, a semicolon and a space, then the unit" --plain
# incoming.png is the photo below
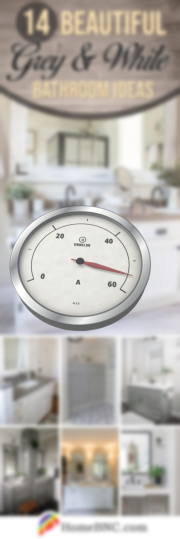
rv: 55; A
